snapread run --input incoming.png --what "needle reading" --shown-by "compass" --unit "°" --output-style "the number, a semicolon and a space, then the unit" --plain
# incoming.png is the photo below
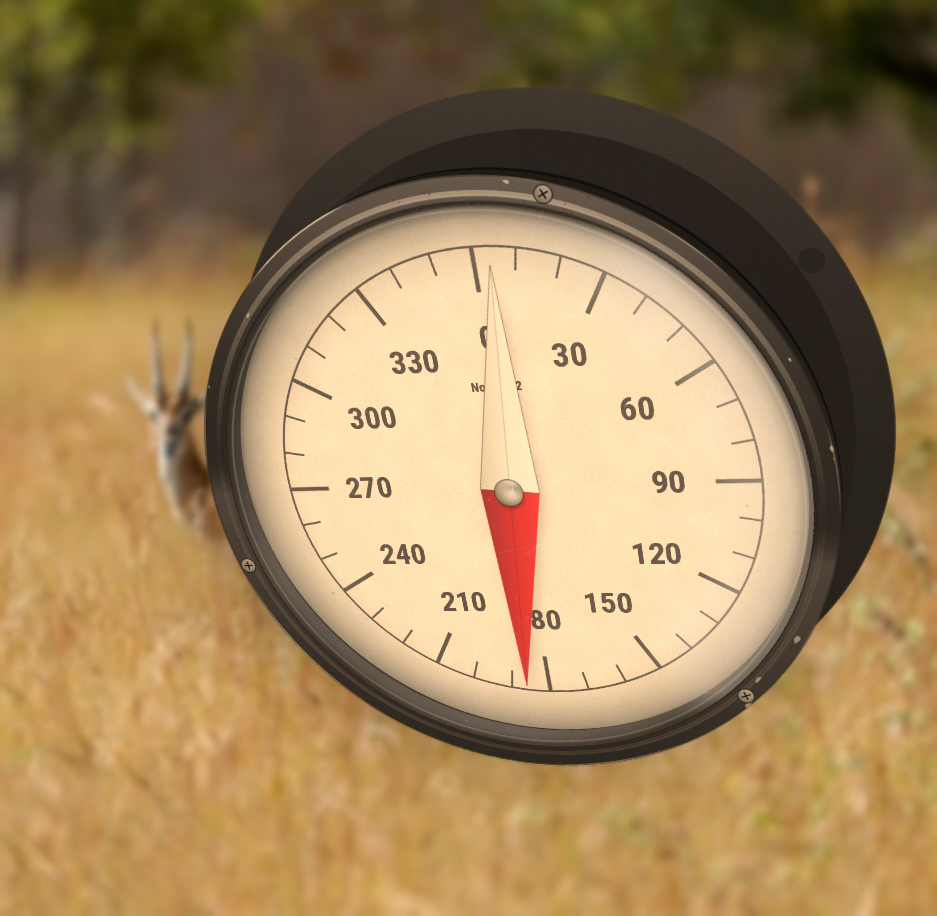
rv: 185; °
